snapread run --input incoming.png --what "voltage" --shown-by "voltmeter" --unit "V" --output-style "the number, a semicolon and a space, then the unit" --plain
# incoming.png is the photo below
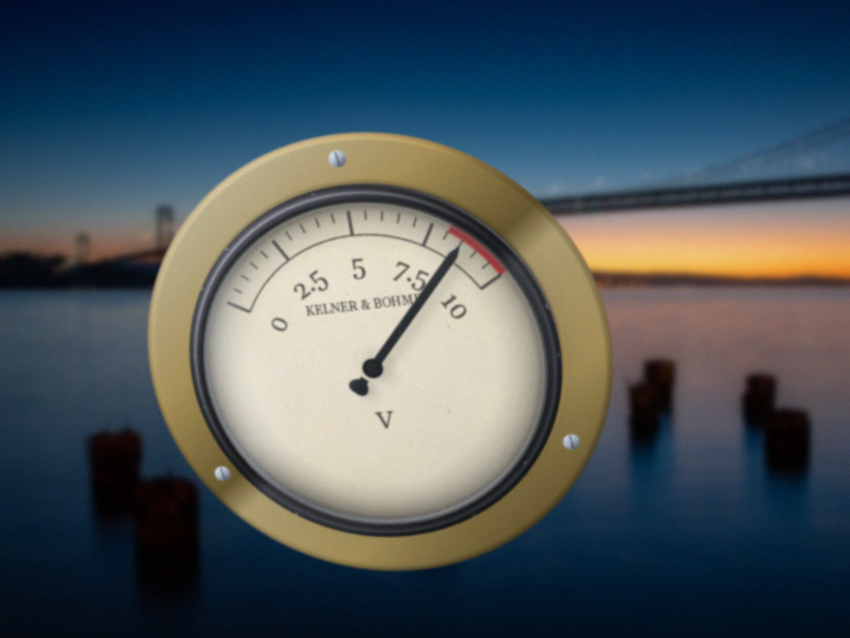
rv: 8.5; V
